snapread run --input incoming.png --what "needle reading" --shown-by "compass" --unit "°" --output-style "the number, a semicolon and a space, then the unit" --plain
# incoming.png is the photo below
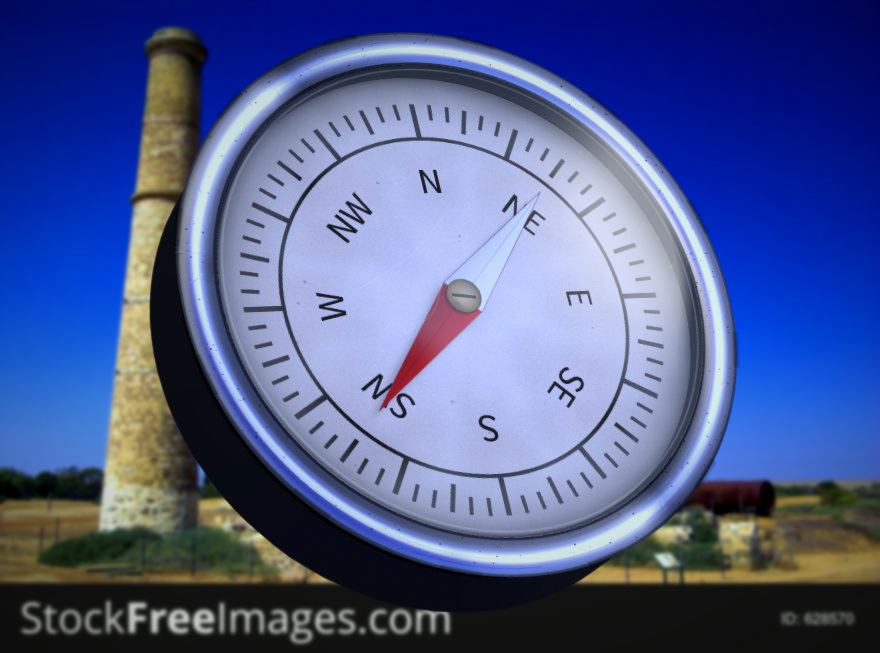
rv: 225; °
